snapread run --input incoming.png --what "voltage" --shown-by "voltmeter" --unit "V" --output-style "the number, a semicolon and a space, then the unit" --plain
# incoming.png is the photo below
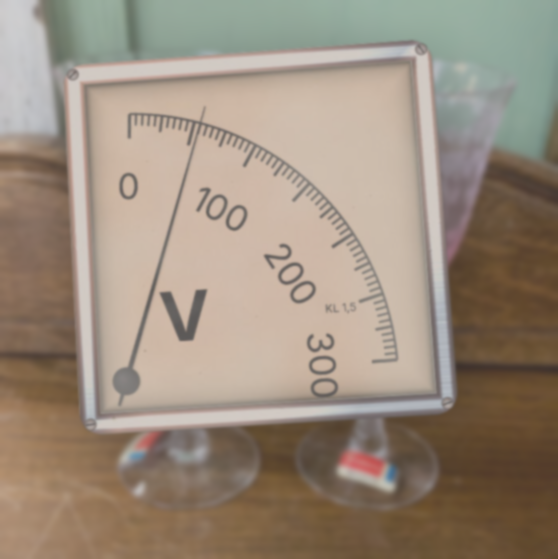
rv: 55; V
